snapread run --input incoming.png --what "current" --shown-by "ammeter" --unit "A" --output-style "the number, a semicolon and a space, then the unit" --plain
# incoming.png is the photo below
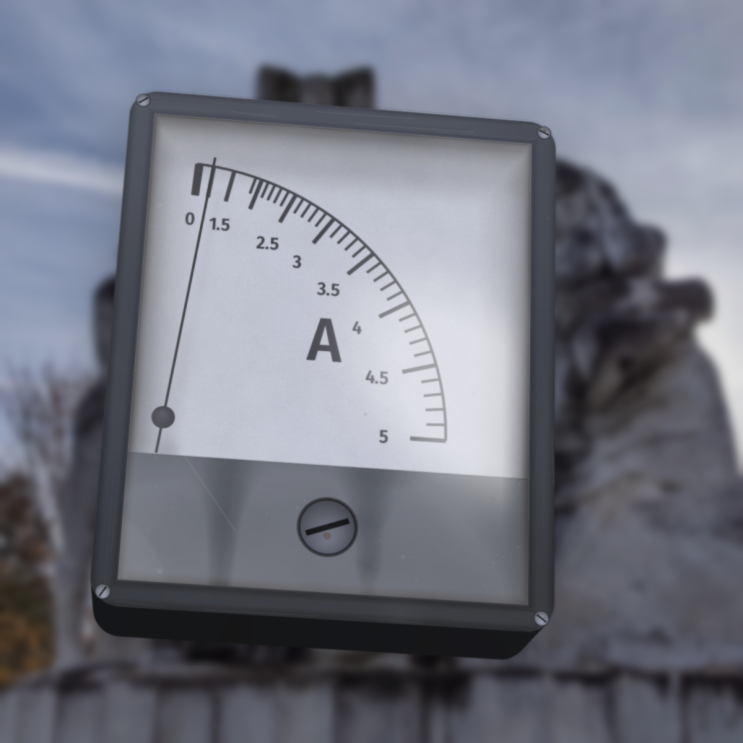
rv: 1; A
